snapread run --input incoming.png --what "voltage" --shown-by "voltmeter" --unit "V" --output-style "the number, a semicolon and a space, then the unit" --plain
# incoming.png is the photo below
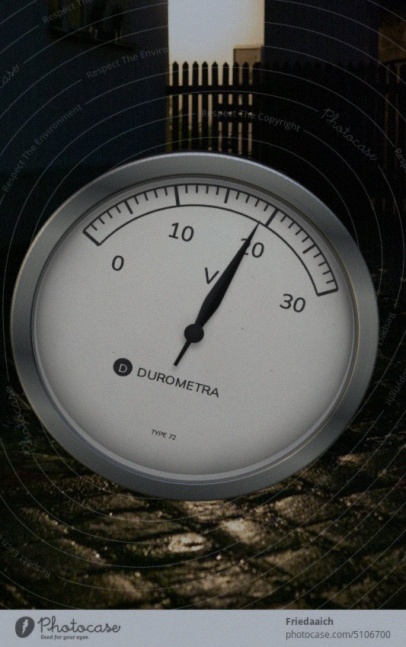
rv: 19; V
